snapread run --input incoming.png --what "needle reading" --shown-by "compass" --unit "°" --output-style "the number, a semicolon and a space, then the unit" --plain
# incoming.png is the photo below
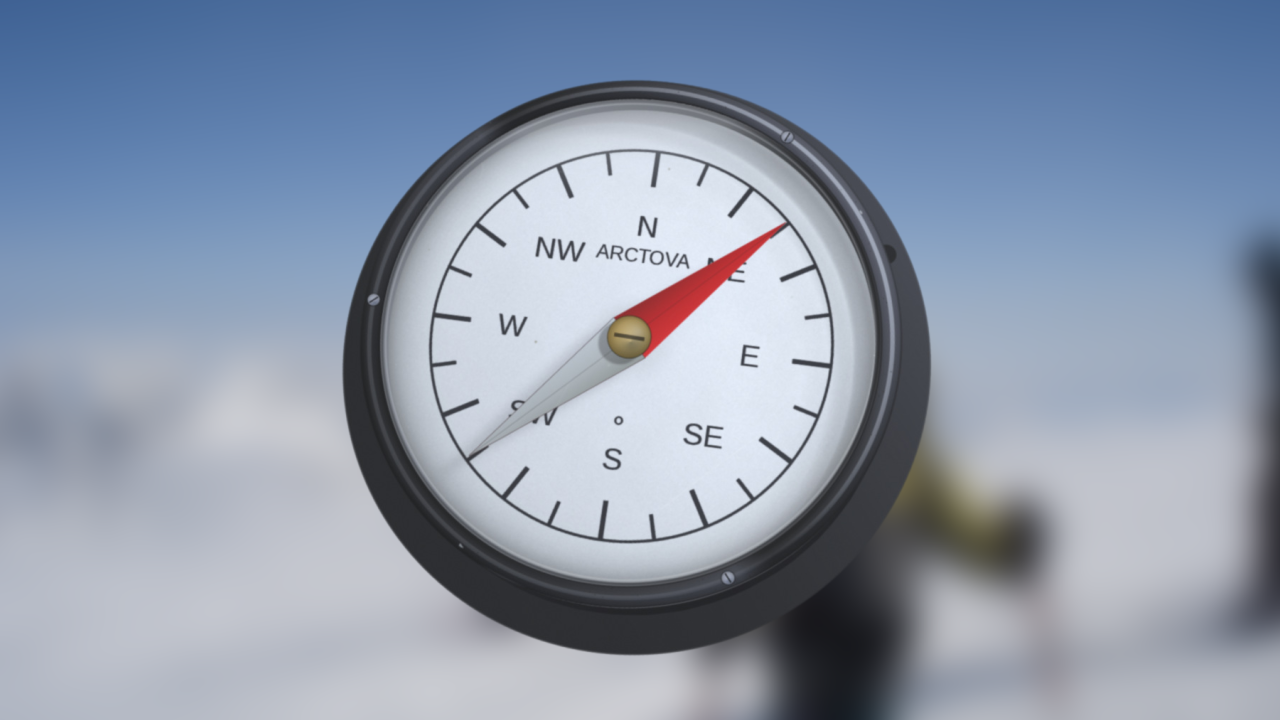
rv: 45; °
